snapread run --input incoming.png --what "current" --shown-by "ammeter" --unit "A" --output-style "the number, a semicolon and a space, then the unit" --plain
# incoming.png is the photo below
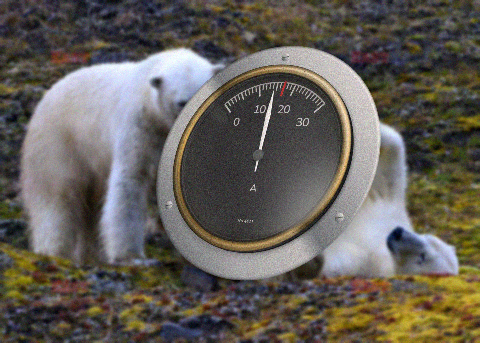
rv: 15; A
